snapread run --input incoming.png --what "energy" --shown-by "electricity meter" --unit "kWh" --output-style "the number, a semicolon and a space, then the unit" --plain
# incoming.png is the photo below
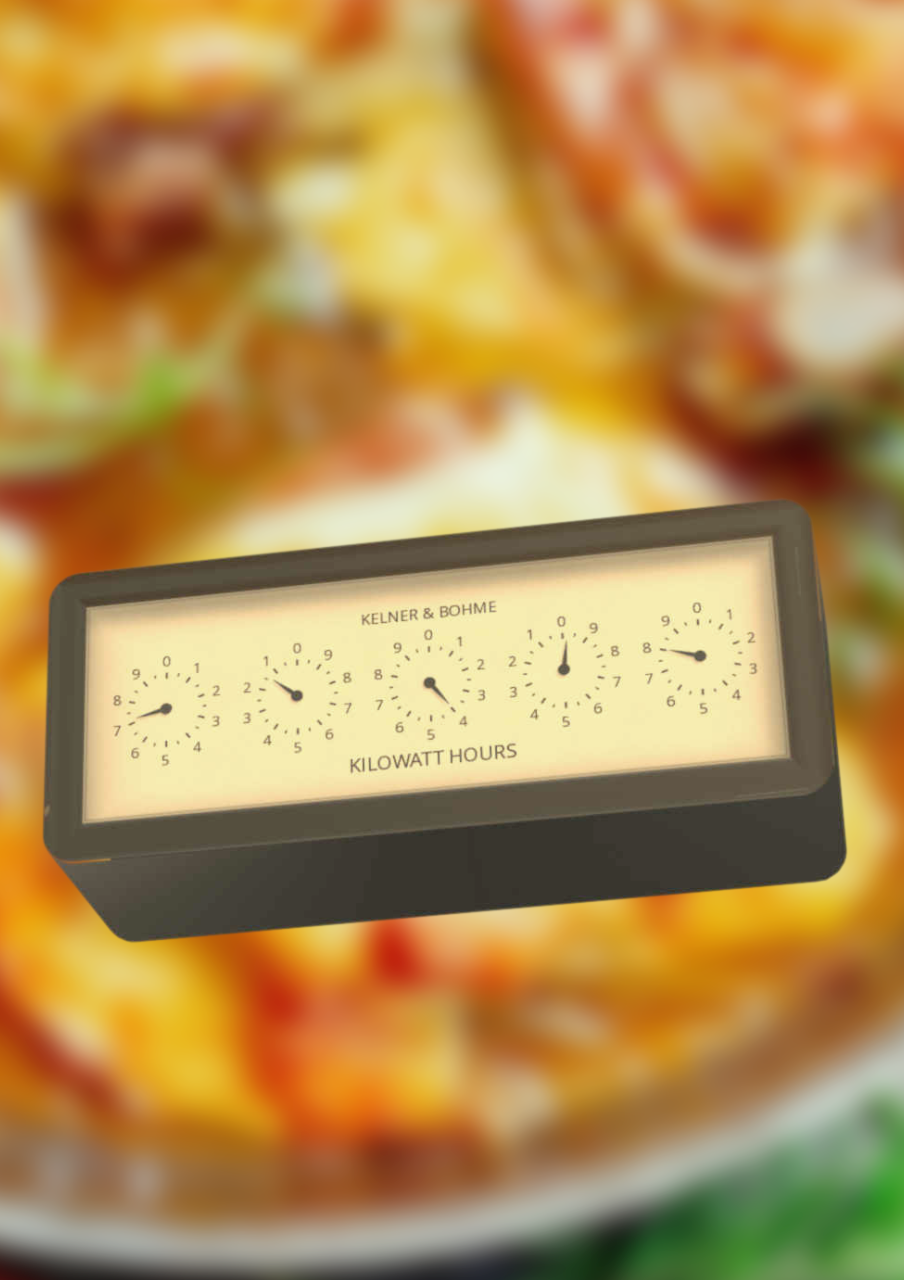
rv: 71398; kWh
